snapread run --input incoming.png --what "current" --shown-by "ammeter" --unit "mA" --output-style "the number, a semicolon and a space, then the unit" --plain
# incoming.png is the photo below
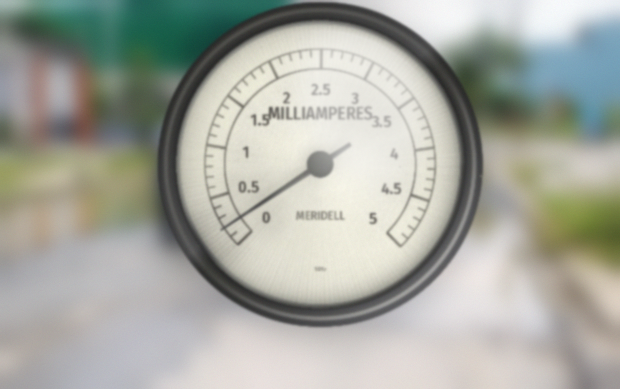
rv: 0.2; mA
